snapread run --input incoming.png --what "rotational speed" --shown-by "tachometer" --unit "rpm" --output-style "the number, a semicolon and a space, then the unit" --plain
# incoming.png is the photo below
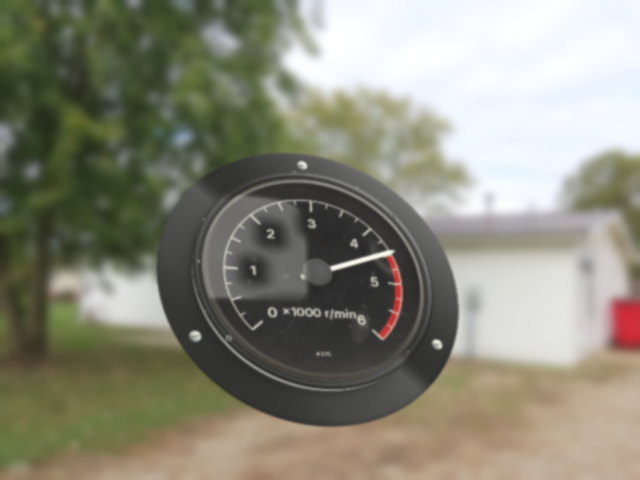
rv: 4500; rpm
